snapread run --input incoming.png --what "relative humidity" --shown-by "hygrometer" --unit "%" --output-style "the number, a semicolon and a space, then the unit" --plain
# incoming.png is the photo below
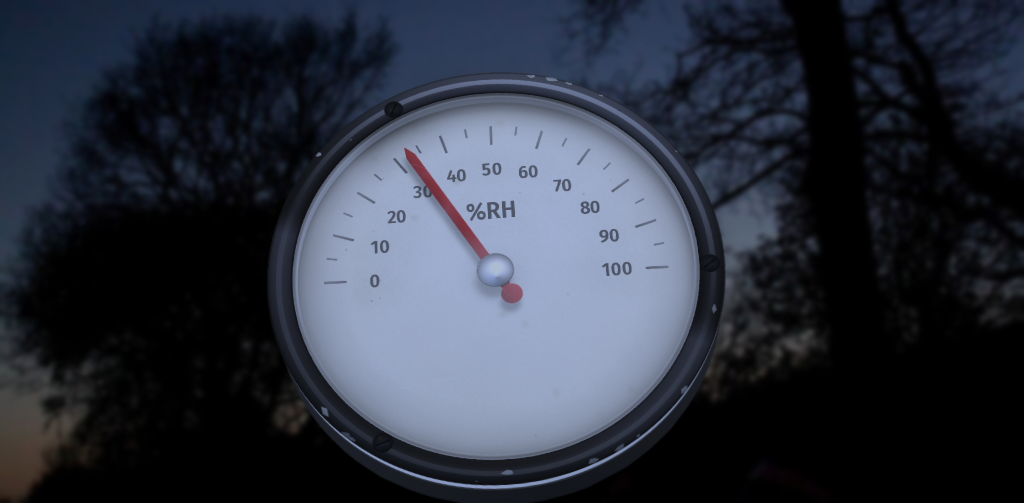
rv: 32.5; %
